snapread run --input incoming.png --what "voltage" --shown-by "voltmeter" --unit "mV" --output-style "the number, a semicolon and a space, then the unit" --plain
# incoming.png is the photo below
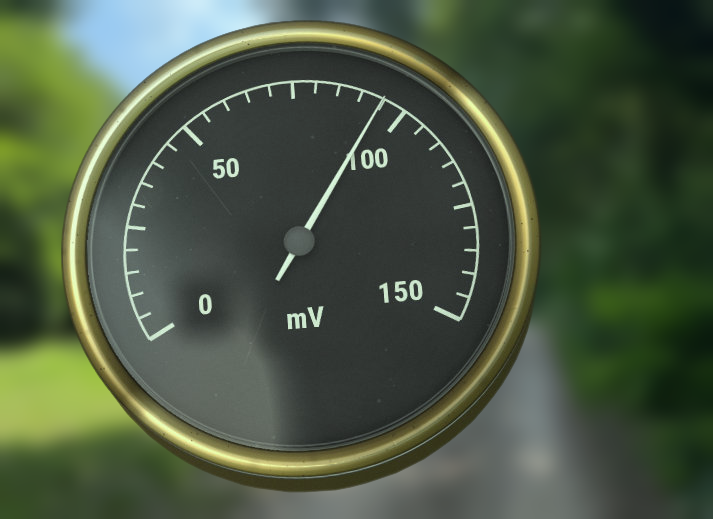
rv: 95; mV
